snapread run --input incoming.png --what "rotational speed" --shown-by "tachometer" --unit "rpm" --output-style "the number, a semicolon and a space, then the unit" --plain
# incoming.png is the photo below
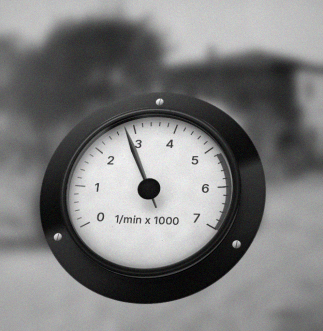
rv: 2800; rpm
